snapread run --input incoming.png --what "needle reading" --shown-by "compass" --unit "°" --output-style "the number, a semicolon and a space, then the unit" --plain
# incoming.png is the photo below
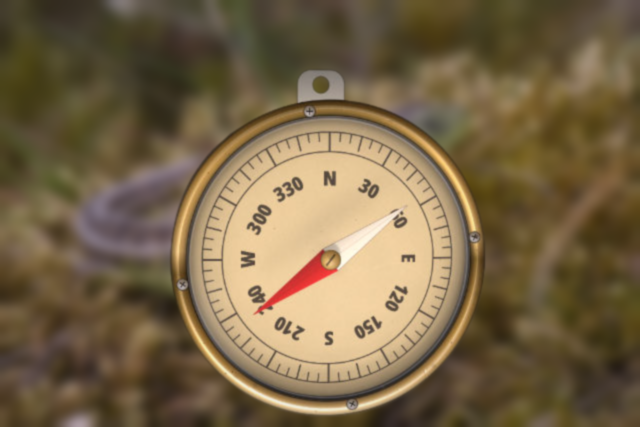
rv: 235; °
